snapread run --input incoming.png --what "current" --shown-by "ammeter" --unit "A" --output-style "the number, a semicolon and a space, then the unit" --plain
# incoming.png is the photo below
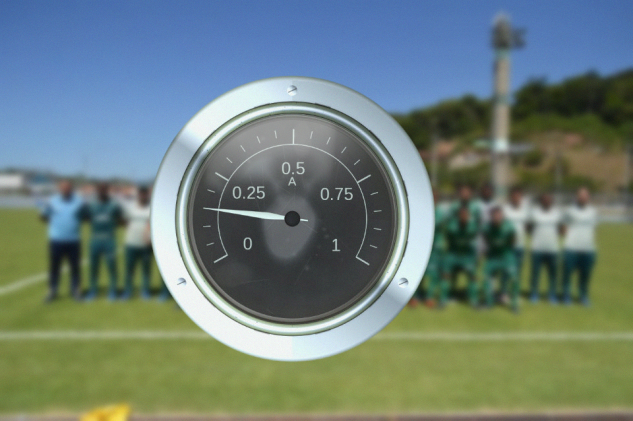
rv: 0.15; A
